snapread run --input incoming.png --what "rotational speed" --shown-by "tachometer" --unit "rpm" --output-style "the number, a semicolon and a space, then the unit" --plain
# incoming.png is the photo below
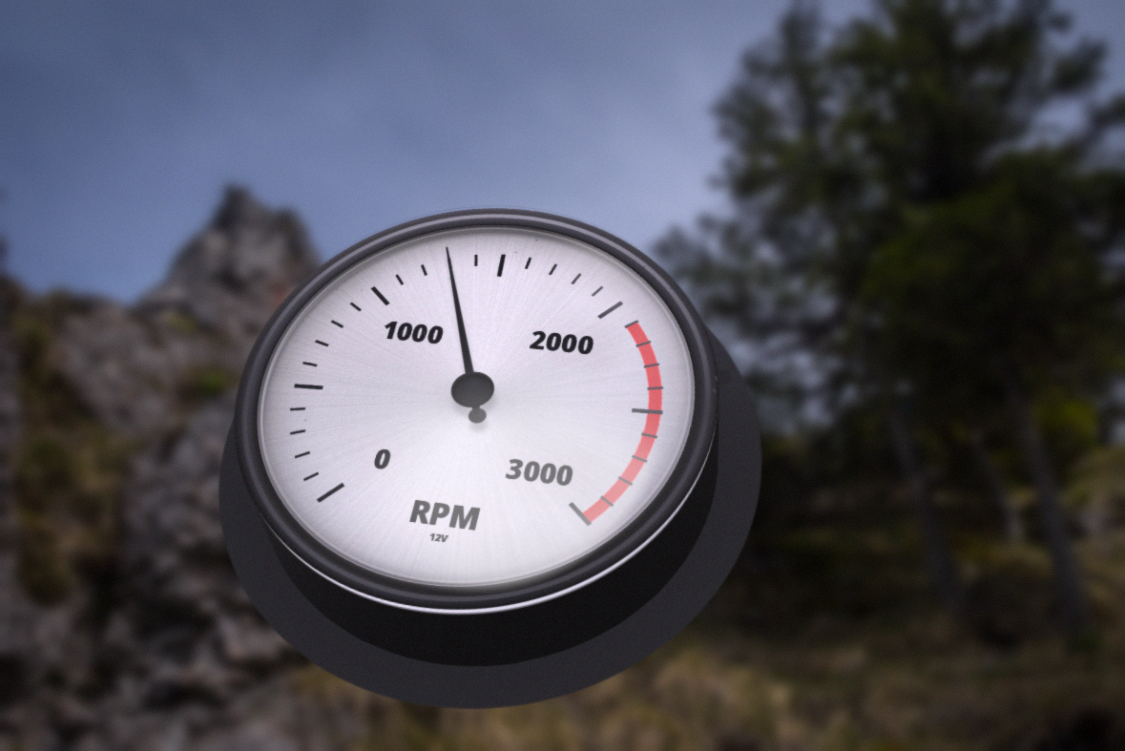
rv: 1300; rpm
